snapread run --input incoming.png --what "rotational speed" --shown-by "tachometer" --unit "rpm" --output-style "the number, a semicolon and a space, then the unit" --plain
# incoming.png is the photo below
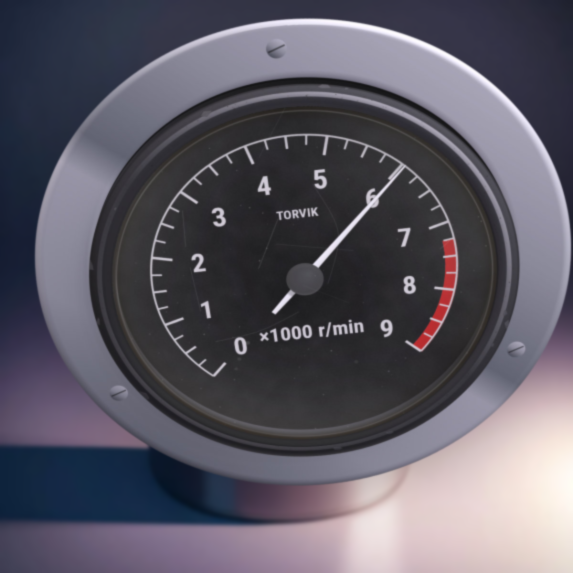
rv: 6000; rpm
